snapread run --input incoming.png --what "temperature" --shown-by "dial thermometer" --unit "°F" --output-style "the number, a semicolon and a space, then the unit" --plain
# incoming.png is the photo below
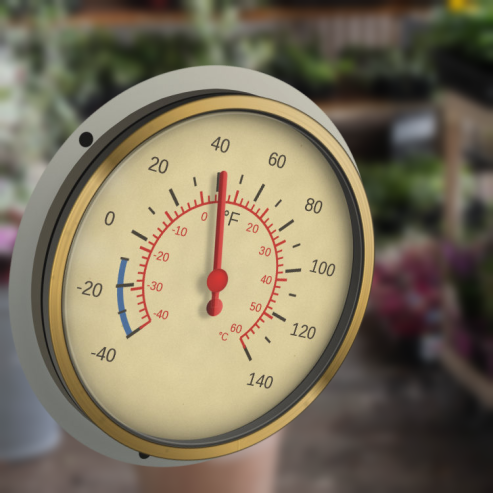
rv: 40; °F
